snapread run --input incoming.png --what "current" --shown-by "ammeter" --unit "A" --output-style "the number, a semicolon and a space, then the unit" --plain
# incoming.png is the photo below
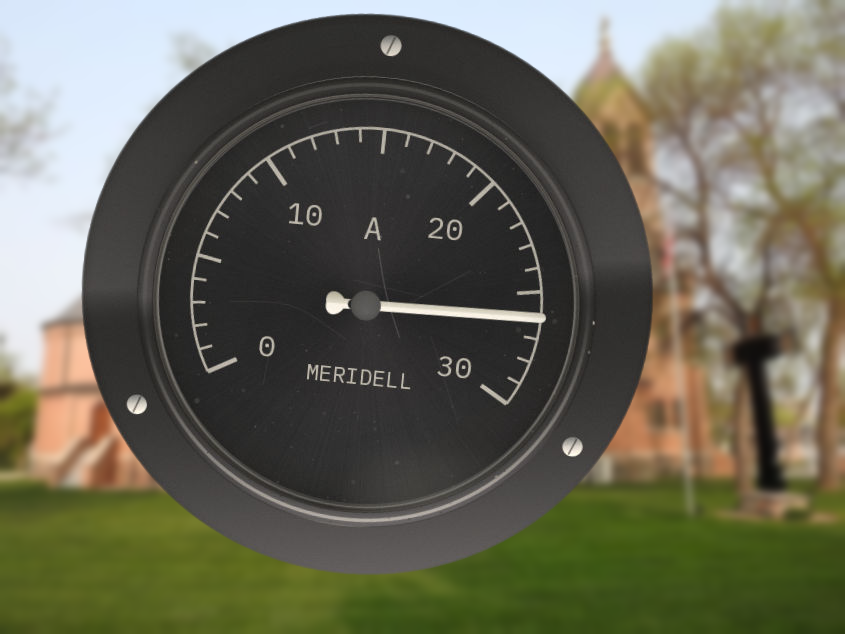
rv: 26; A
